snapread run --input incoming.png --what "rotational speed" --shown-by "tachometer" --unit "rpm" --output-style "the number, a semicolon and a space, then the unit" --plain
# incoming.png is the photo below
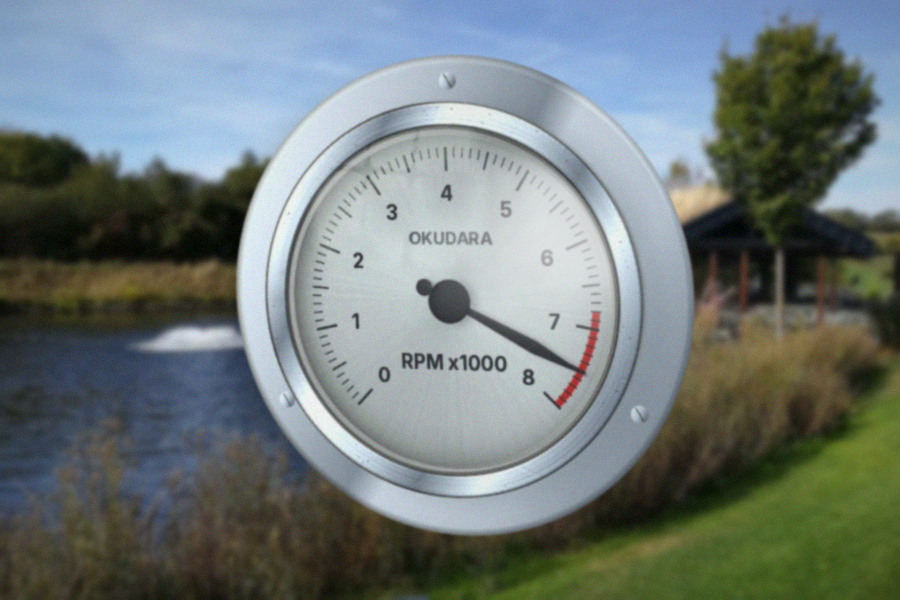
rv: 7500; rpm
